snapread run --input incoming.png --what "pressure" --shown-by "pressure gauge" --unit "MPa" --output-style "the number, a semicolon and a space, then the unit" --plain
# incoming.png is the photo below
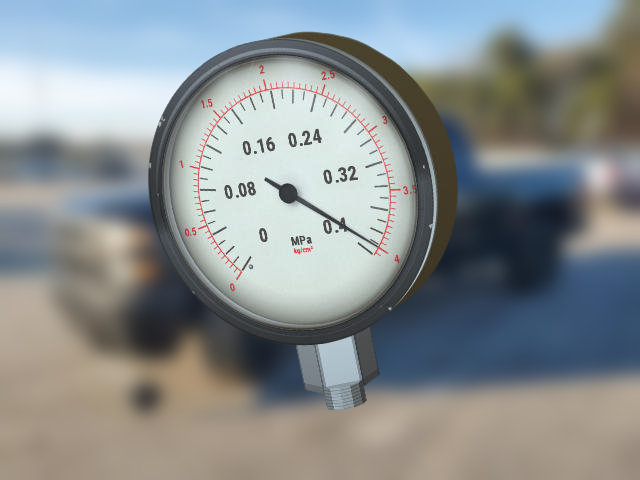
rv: 0.39; MPa
